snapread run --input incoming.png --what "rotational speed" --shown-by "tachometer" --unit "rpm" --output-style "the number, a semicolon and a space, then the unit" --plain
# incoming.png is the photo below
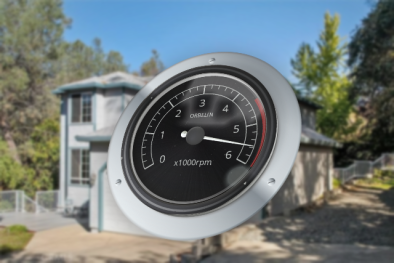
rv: 5600; rpm
